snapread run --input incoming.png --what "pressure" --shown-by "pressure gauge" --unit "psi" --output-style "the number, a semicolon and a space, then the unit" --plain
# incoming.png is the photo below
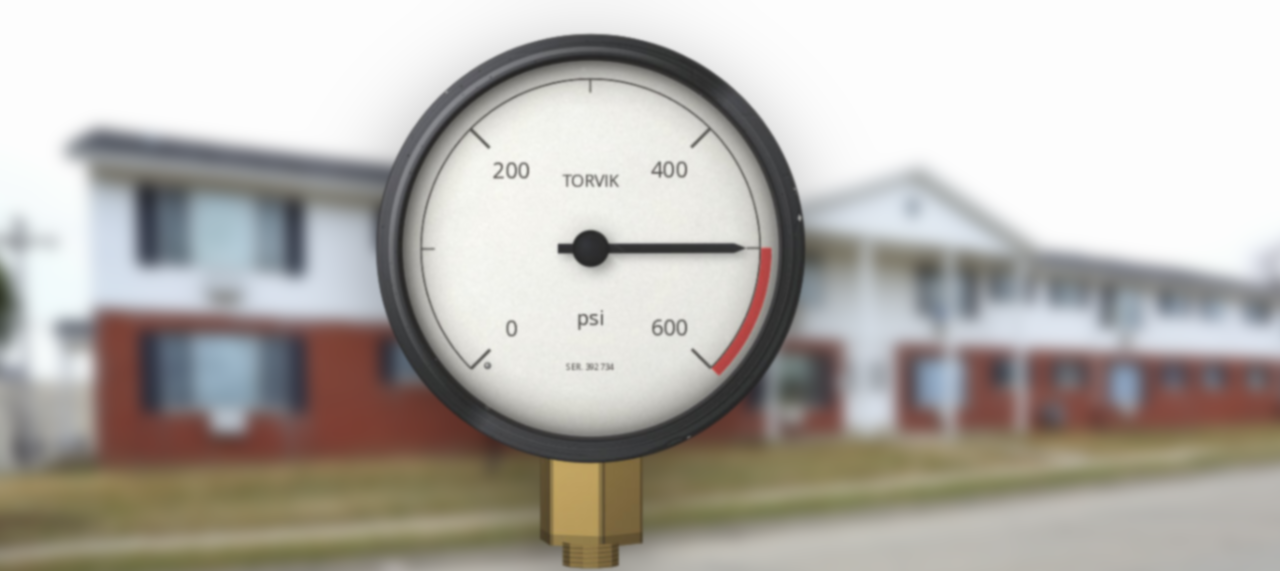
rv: 500; psi
